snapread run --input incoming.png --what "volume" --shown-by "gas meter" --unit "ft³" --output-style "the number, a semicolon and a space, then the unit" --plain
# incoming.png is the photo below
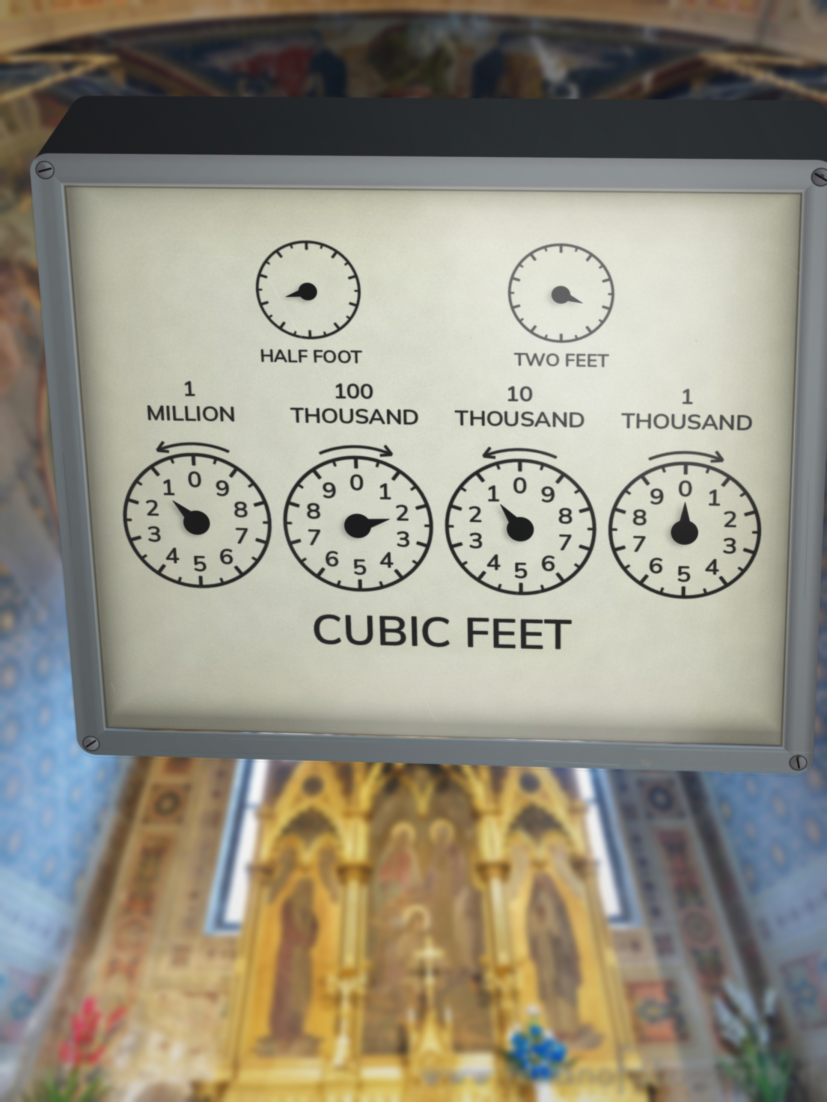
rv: 121000; ft³
